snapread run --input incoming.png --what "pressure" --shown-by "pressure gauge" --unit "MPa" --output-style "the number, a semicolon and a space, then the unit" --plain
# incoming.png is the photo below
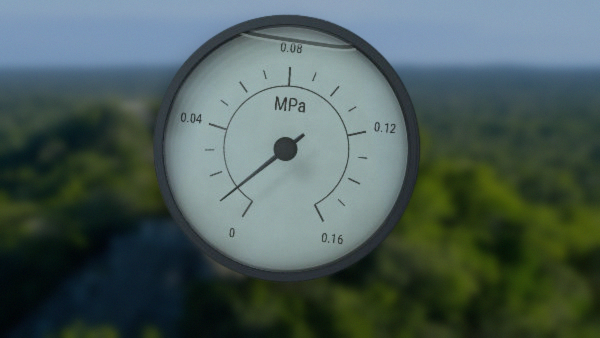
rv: 0.01; MPa
